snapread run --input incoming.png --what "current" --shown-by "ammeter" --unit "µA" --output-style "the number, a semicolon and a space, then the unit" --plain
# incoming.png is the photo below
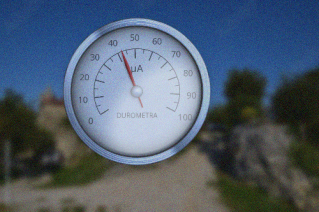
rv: 42.5; µA
